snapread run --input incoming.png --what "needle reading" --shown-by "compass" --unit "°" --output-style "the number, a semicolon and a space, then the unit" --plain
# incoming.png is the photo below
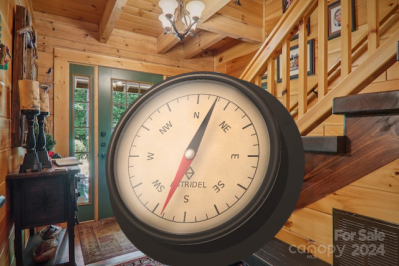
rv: 200; °
